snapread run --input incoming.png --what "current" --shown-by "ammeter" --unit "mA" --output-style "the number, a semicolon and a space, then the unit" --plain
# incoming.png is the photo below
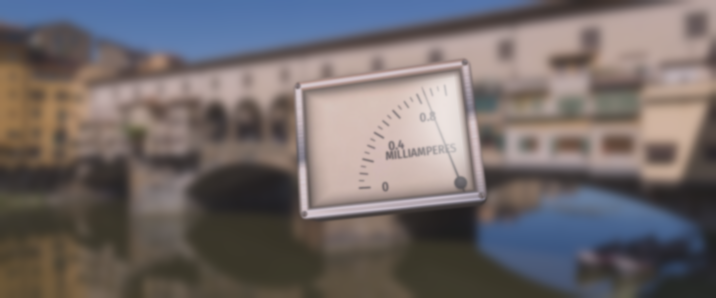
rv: 0.85; mA
